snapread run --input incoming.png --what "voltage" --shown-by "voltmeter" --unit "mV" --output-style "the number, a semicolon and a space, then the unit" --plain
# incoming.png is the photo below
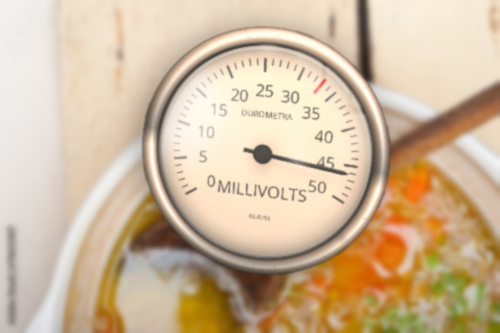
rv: 46; mV
